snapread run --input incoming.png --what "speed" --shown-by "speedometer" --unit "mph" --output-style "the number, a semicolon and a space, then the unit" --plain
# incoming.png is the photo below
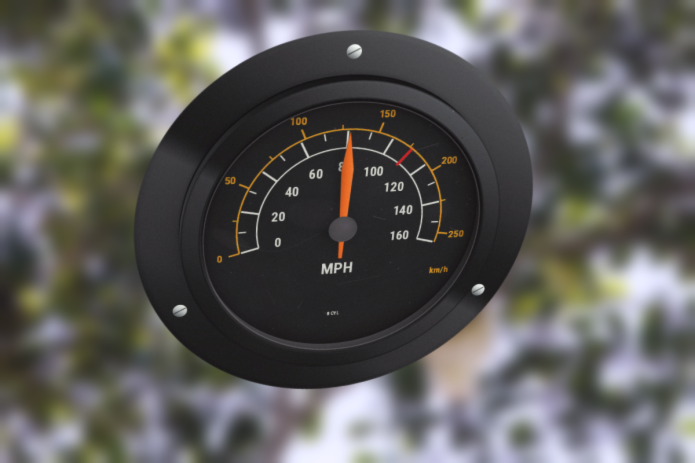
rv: 80; mph
